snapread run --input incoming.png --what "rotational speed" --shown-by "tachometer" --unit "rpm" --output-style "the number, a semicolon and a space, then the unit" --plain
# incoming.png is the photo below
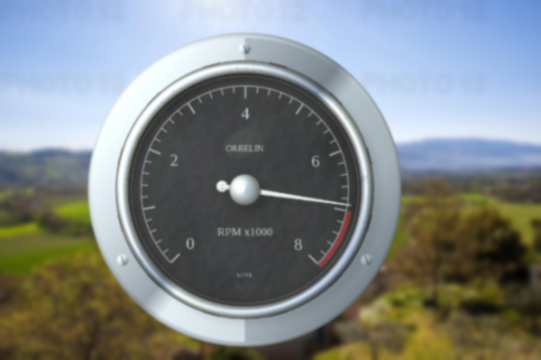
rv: 6900; rpm
